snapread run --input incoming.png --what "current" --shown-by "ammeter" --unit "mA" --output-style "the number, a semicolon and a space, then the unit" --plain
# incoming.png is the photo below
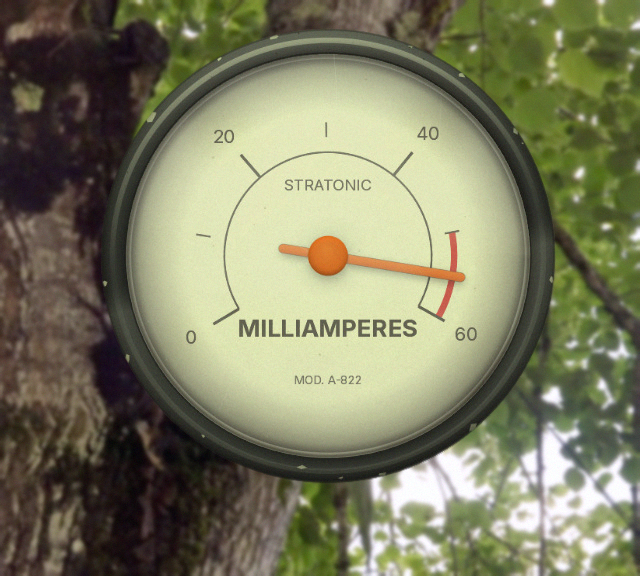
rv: 55; mA
